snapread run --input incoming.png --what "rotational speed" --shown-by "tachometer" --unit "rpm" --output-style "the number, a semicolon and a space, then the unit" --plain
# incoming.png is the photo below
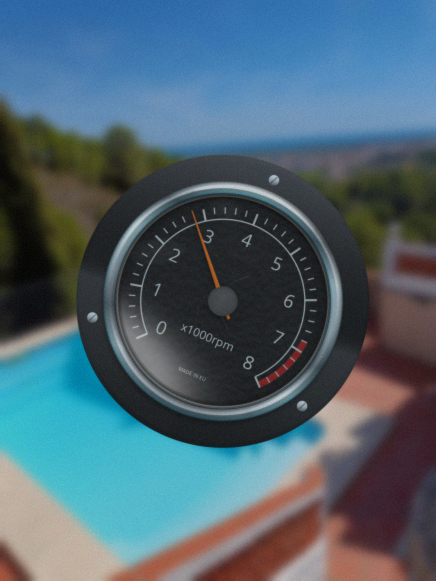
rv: 2800; rpm
